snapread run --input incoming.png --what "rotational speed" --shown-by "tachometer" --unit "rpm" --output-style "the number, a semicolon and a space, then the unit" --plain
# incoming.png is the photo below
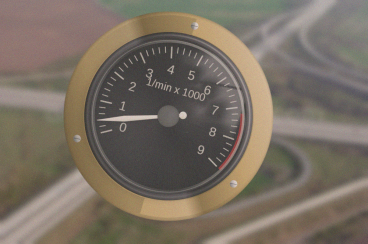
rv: 400; rpm
